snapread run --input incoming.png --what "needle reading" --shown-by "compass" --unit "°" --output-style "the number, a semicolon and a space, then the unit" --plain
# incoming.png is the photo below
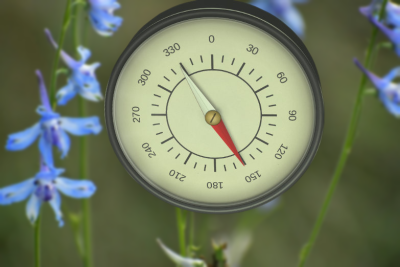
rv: 150; °
